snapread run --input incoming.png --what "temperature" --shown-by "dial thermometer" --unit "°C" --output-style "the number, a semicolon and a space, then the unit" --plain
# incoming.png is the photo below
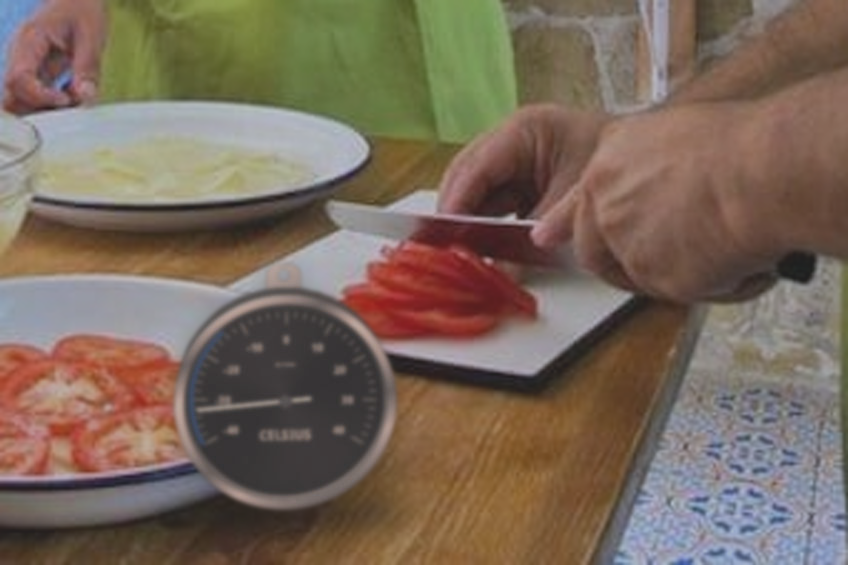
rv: -32; °C
